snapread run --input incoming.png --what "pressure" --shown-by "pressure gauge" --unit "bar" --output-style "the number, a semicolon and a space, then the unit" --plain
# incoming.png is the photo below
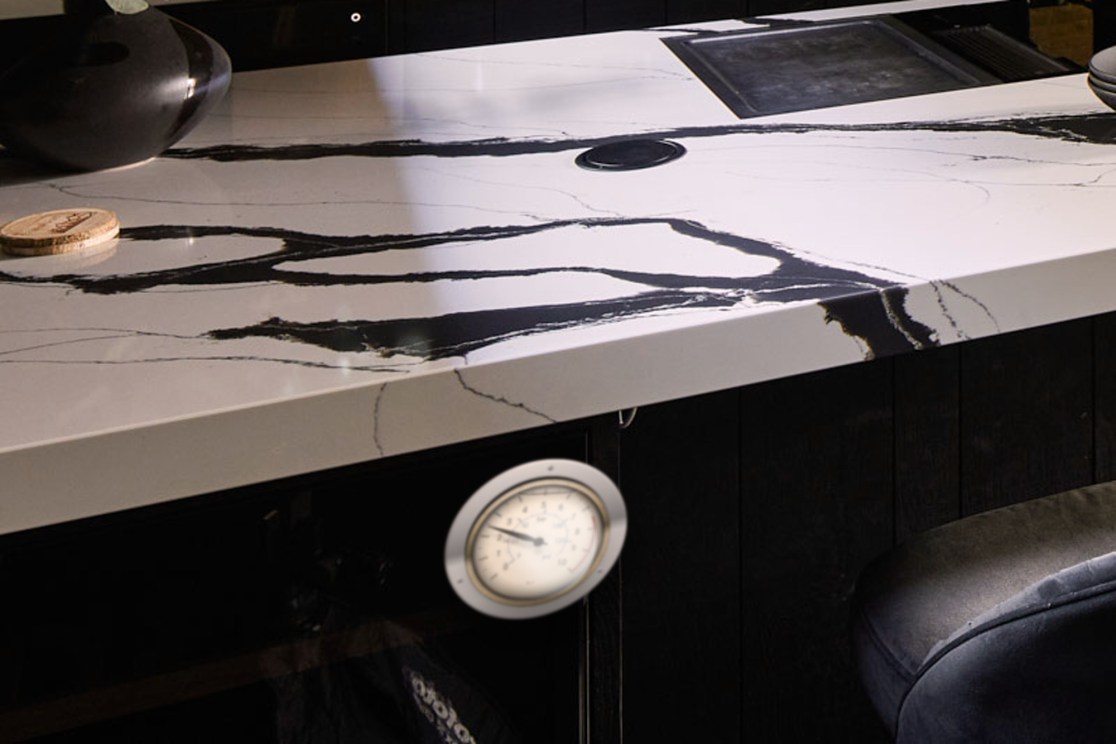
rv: 2.5; bar
